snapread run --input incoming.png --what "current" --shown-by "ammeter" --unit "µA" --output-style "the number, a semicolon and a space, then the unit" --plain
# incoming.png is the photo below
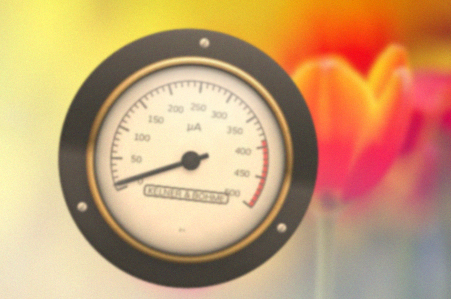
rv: 10; µA
